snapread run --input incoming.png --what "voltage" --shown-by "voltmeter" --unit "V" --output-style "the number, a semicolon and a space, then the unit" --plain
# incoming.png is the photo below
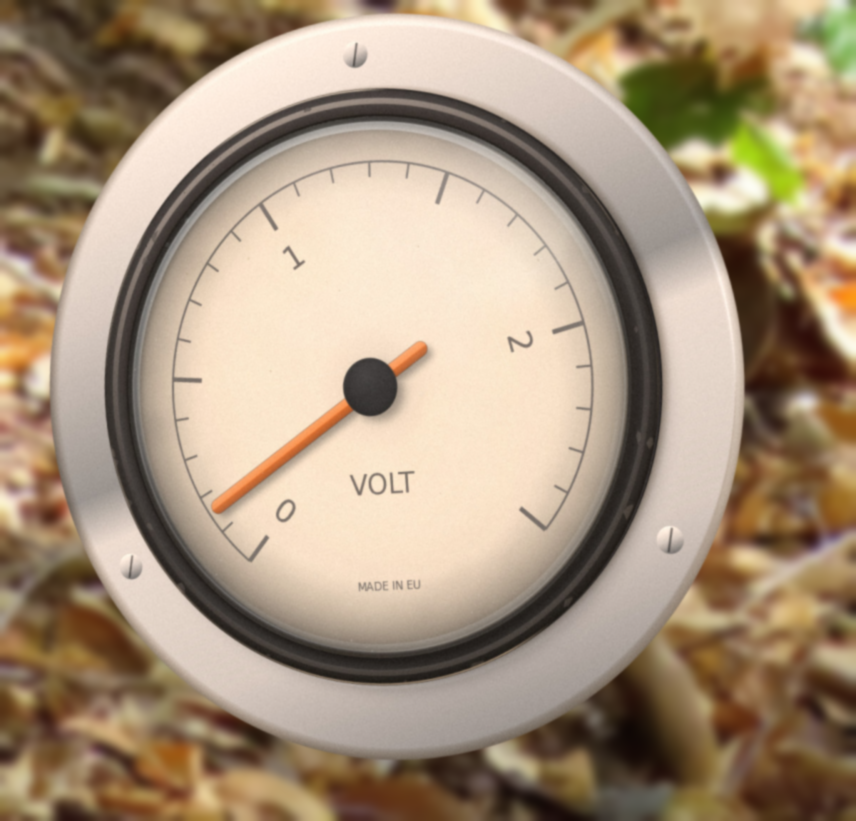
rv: 0.15; V
